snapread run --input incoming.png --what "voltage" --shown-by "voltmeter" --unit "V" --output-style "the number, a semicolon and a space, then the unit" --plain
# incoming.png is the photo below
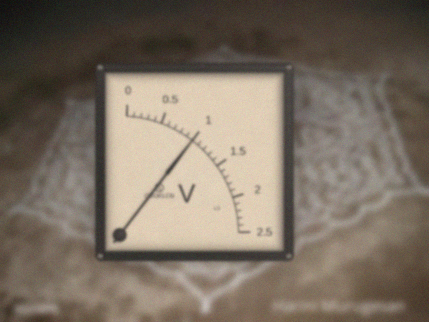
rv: 1; V
